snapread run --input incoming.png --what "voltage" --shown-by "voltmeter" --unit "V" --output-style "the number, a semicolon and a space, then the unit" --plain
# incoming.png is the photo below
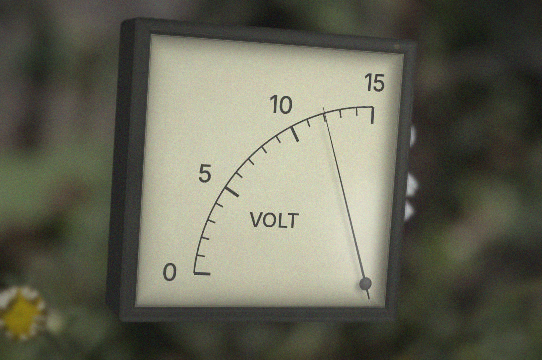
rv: 12; V
